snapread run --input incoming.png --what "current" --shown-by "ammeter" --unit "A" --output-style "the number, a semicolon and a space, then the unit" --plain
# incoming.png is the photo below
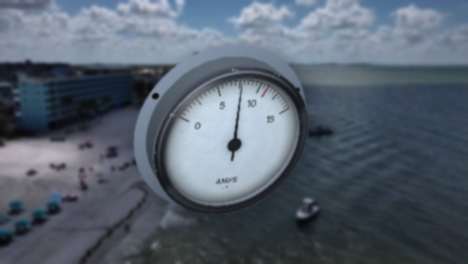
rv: 7.5; A
